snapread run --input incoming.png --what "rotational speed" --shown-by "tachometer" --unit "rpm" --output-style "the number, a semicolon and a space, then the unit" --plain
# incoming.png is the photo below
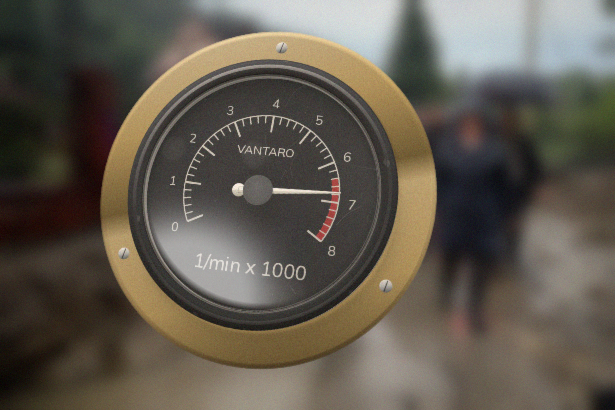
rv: 6800; rpm
